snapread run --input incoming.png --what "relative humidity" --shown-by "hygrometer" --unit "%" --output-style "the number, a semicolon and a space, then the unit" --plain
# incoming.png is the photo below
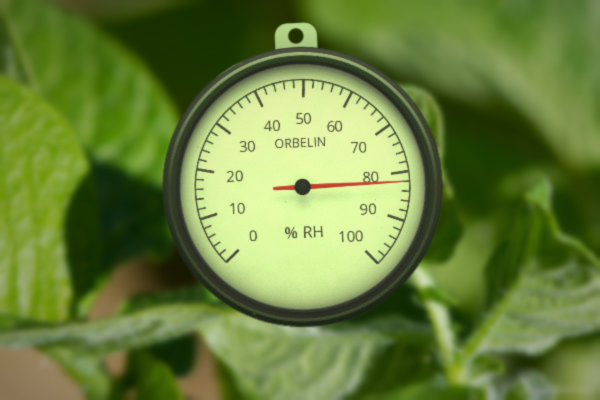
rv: 82; %
